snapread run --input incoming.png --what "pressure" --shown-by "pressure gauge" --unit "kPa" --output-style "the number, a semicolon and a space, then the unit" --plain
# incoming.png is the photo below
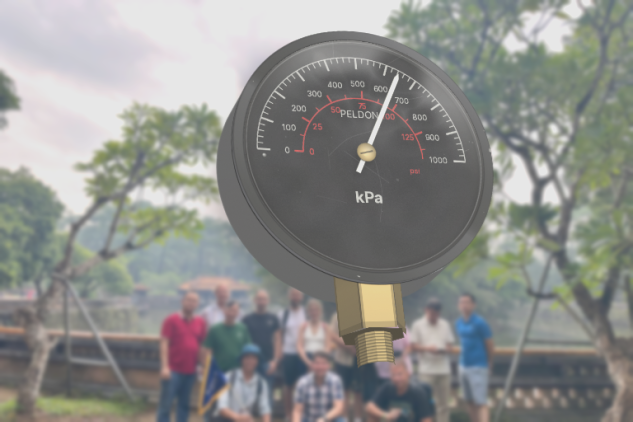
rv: 640; kPa
